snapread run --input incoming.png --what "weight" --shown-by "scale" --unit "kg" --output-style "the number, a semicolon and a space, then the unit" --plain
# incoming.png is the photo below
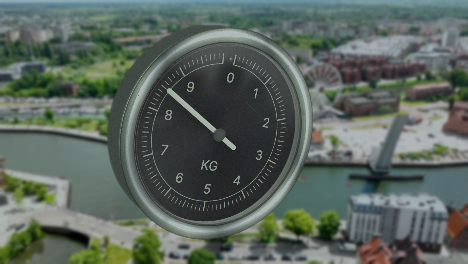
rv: 8.5; kg
